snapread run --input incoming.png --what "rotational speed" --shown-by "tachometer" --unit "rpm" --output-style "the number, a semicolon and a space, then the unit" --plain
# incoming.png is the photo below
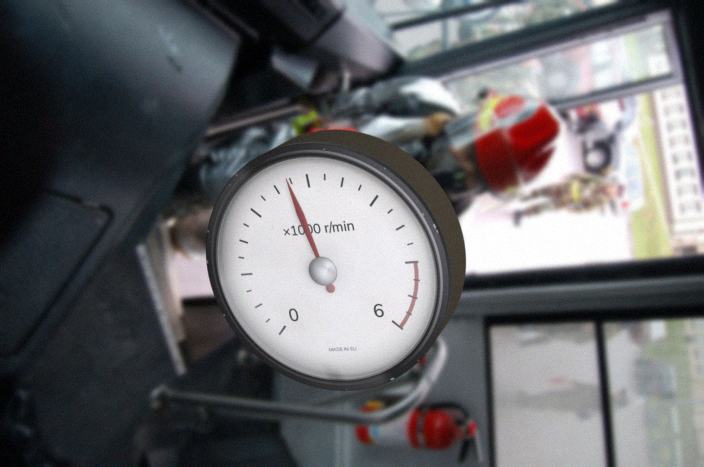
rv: 2750; rpm
